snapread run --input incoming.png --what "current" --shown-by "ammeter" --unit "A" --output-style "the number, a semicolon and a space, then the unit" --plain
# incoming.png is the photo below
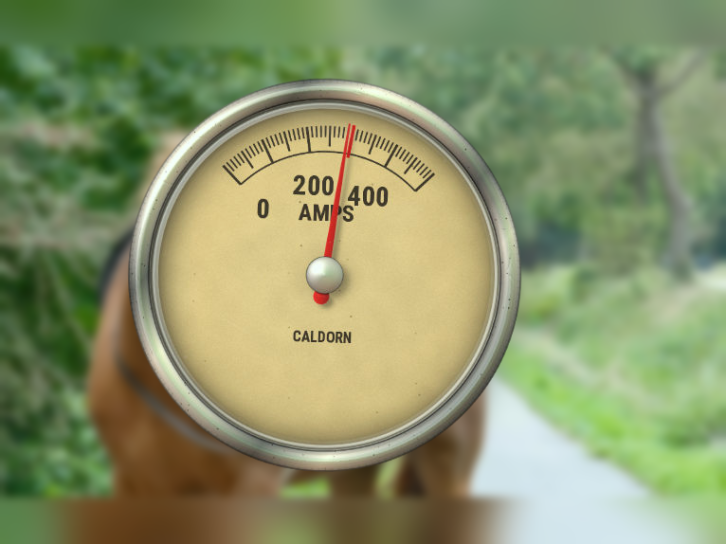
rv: 290; A
